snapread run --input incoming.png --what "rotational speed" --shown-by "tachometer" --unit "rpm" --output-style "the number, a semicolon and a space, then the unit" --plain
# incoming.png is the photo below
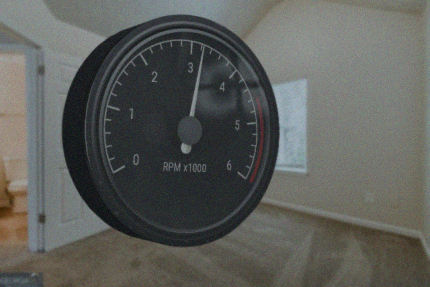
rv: 3200; rpm
